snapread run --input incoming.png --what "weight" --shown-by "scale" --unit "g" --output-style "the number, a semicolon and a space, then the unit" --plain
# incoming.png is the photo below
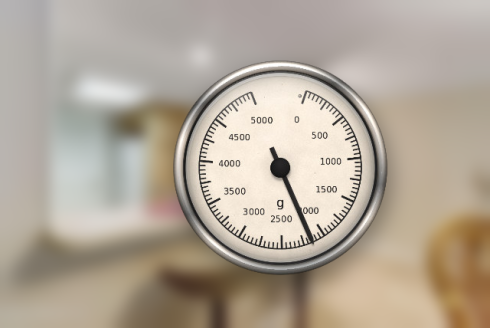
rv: 2150; g
